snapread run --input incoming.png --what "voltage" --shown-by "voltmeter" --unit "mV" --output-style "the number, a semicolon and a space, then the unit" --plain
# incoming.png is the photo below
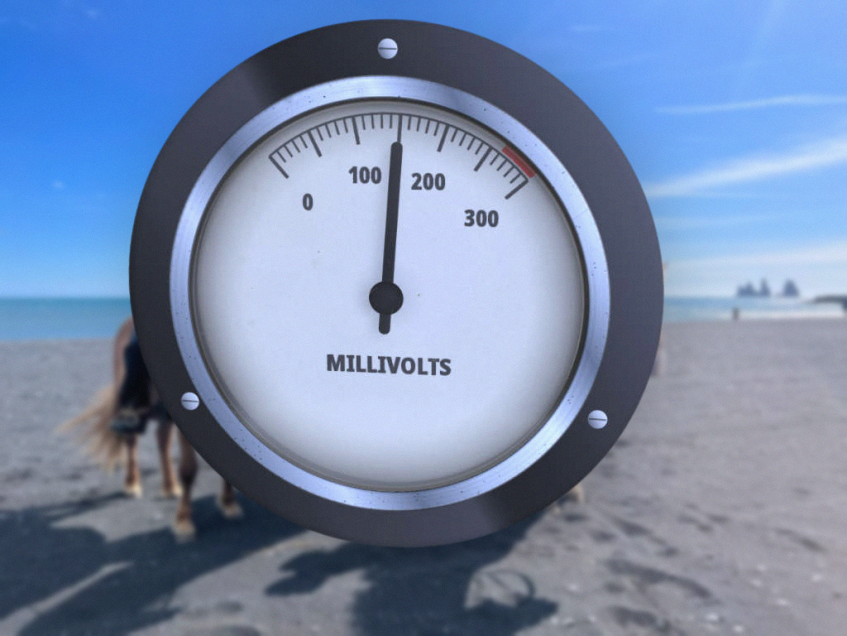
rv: 150; mV
